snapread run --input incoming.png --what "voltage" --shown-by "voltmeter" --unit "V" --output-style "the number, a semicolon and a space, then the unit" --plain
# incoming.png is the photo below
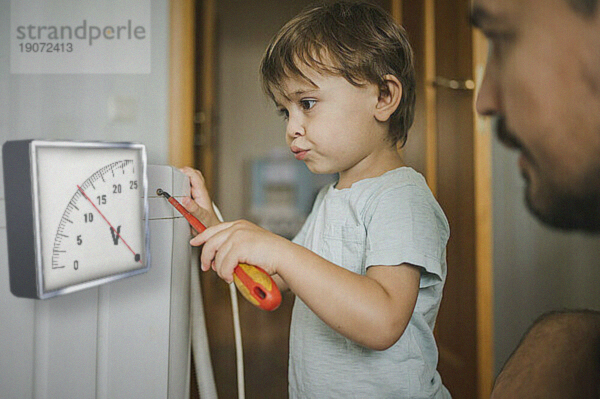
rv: 12.5; V
